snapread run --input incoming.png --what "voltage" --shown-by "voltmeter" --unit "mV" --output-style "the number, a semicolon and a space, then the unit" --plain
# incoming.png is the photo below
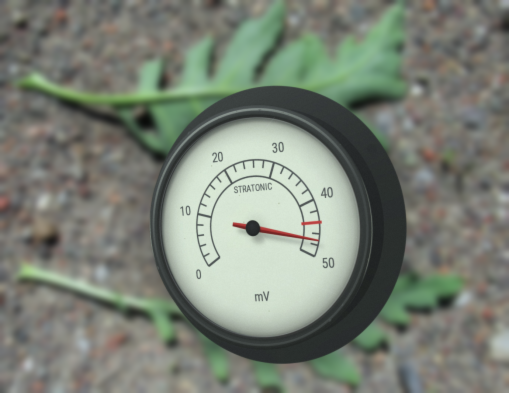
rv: 47; mV
